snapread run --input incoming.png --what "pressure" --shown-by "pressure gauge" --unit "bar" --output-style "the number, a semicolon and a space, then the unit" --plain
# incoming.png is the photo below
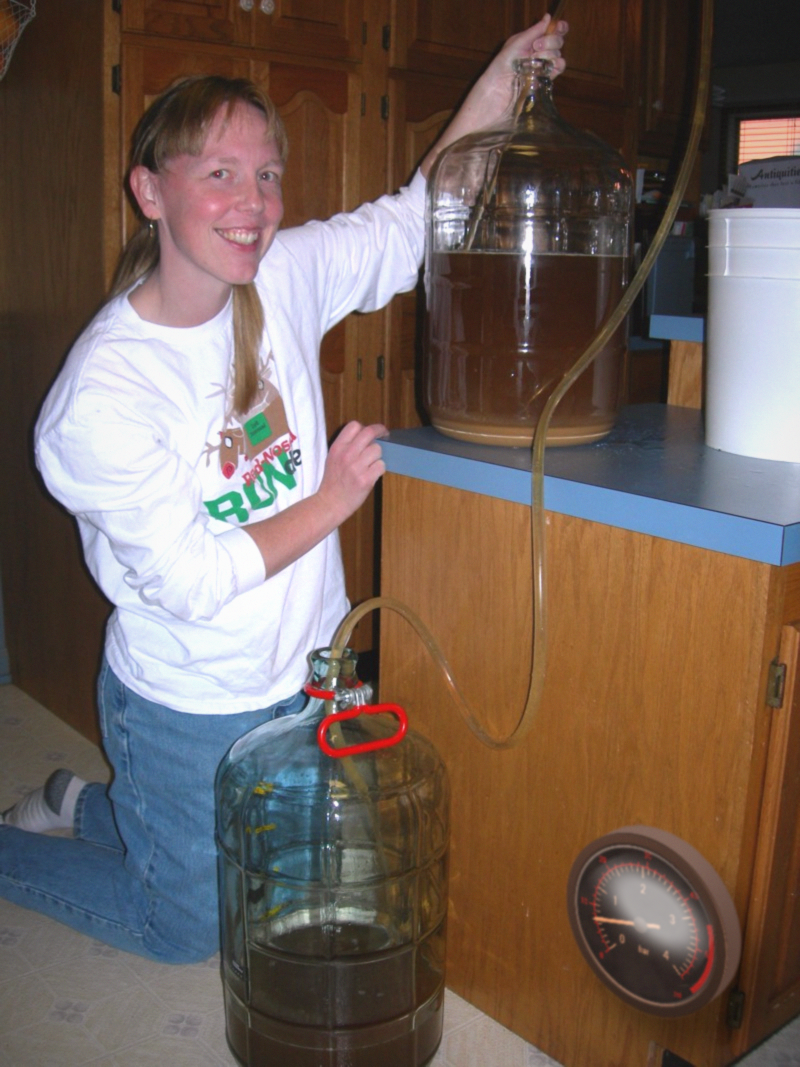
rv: 0.5; bar
